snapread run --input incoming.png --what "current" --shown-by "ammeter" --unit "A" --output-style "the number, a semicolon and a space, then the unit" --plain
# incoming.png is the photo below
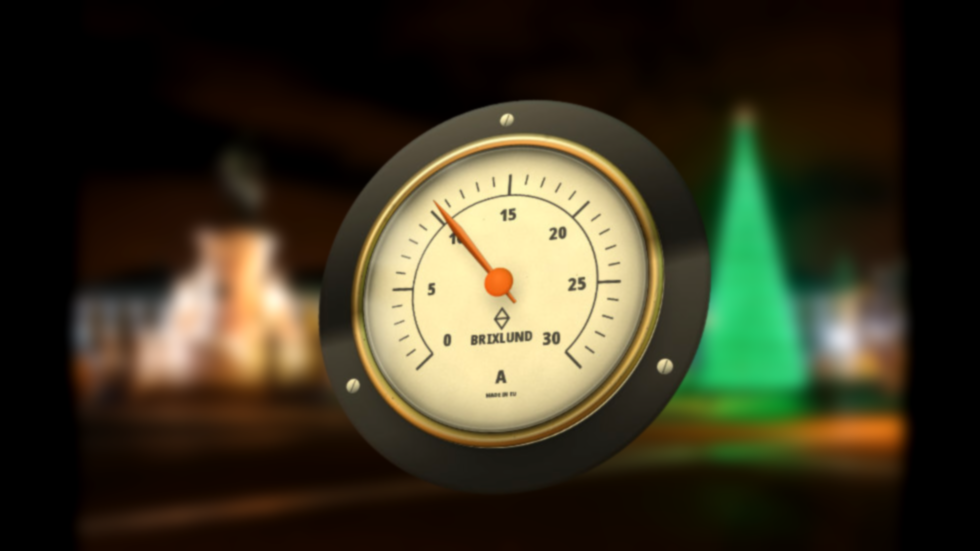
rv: 10.5; A
